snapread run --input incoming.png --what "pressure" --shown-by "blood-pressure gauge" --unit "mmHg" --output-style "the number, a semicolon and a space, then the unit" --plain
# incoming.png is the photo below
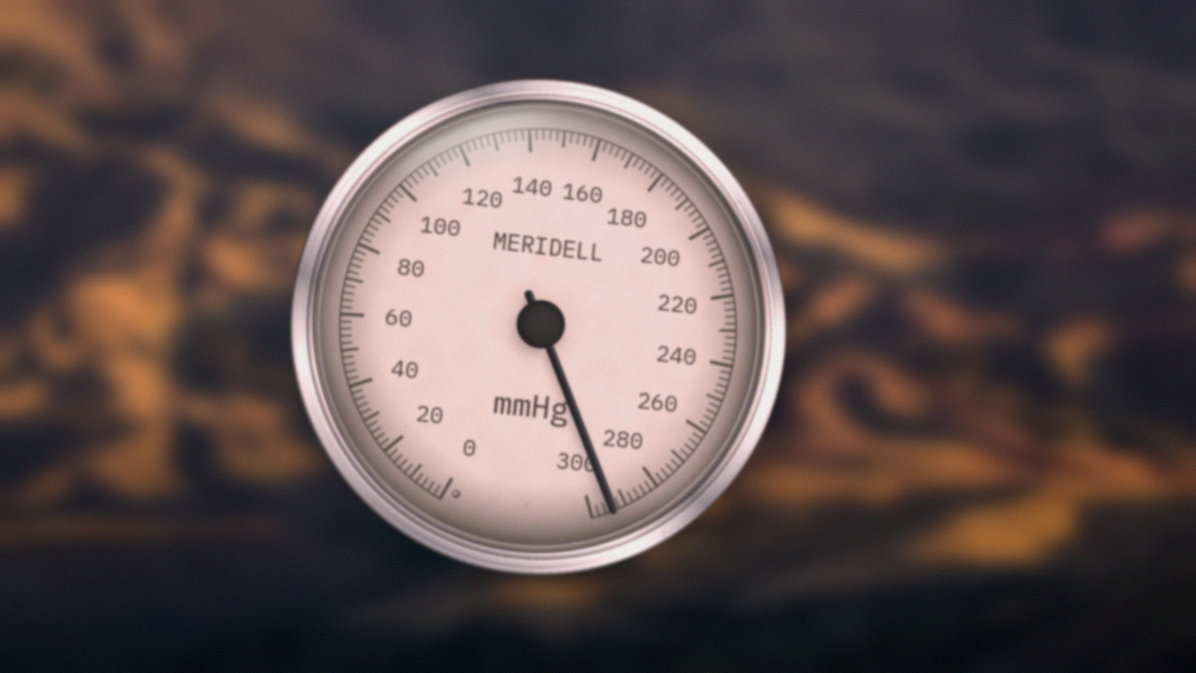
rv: 294; mmHg
